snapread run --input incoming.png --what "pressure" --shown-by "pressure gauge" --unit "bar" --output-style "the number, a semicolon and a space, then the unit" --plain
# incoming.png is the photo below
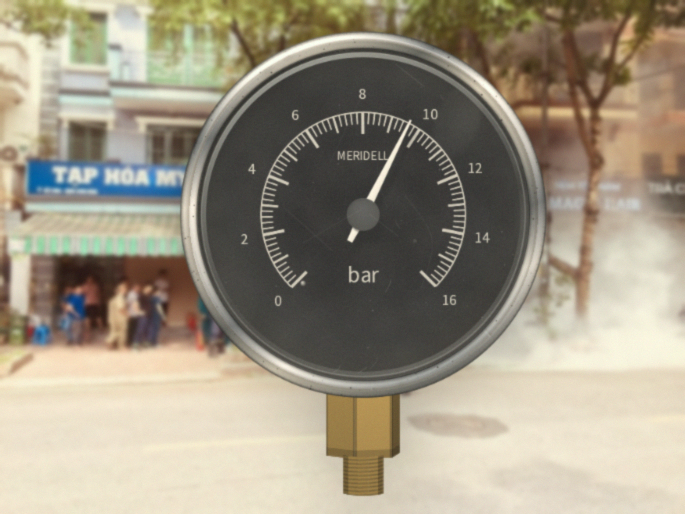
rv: 9.6; bar
